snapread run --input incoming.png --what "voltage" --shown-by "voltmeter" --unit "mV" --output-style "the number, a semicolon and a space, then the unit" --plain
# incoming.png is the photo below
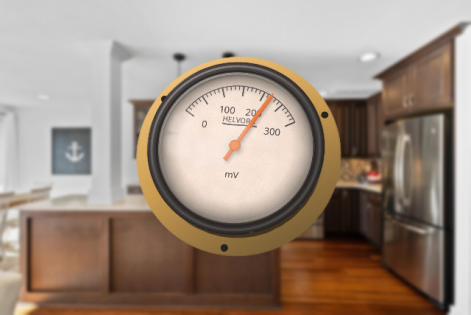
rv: 220; mV
